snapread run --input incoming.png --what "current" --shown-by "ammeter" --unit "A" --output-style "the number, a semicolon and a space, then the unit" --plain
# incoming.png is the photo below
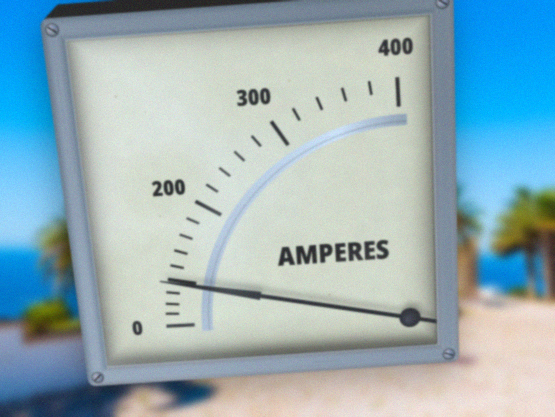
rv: 100; A
